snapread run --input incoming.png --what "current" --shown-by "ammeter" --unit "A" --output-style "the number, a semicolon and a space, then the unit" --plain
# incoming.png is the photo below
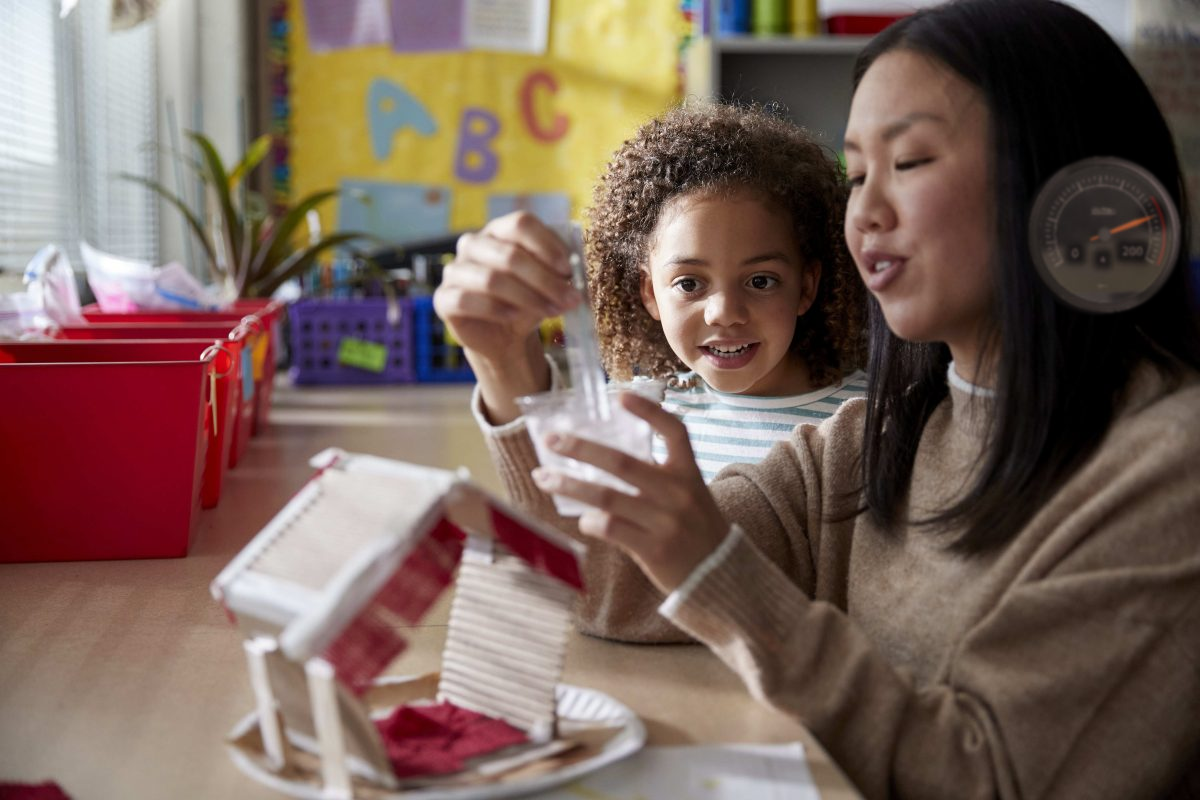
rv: 160; A
